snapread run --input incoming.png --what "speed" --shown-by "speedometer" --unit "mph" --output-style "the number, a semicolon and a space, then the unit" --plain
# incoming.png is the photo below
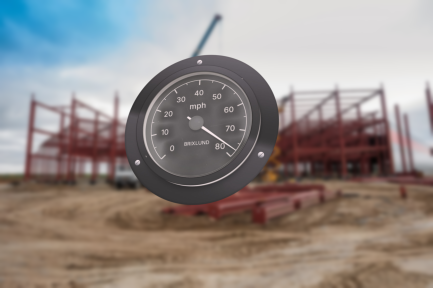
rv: 77.5; mph
